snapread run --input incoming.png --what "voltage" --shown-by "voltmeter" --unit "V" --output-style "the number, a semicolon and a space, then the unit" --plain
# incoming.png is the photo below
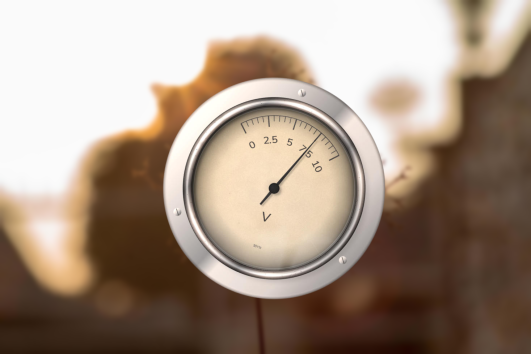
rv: 7.5; V
